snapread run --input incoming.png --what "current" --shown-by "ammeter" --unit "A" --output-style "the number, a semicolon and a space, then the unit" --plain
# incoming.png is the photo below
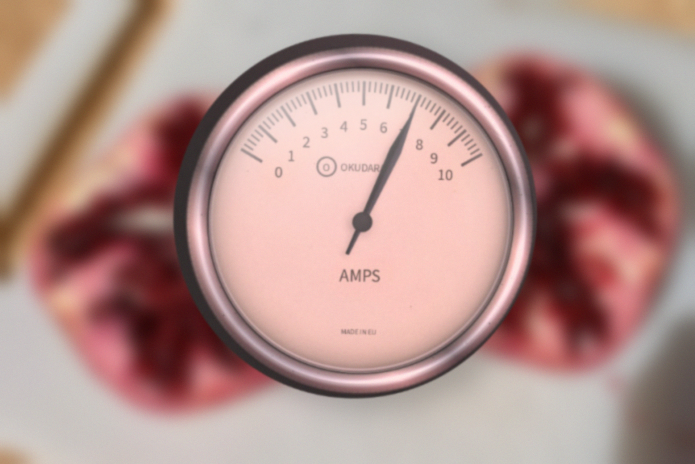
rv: 7; A
